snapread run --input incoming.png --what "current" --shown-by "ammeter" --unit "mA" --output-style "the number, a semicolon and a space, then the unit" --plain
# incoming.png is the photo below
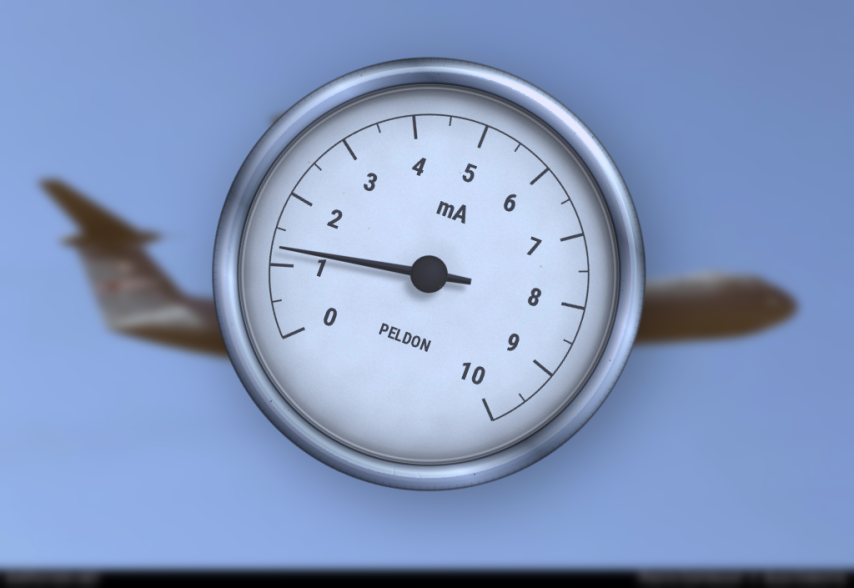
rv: 1.25; mA
